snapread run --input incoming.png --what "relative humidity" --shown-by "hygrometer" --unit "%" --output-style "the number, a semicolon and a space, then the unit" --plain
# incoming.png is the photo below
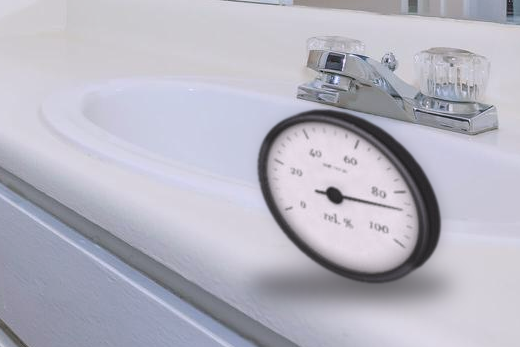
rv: 86; %
